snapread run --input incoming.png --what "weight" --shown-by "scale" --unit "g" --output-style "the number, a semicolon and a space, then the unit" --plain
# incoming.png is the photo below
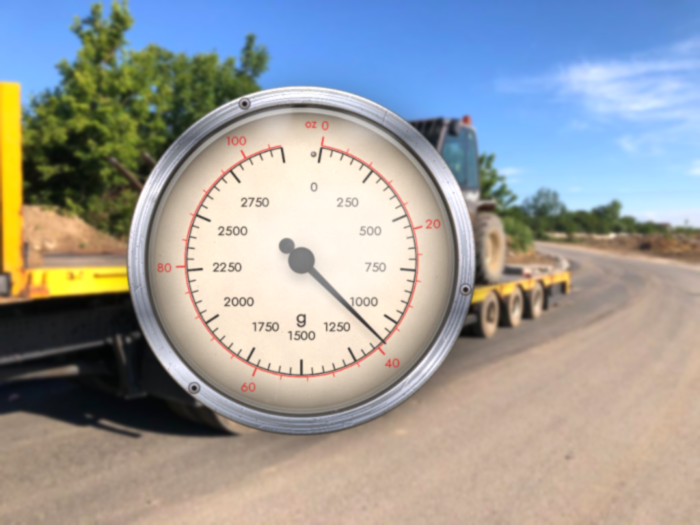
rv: 1100; g
